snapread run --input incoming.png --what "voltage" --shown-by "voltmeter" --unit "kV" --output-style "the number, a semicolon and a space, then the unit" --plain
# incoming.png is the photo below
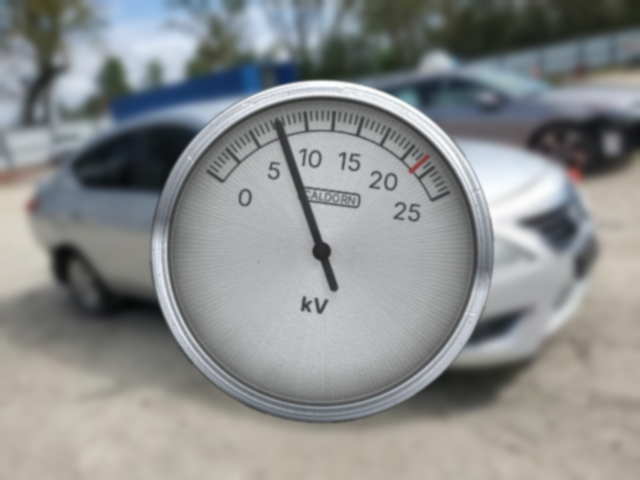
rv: 7.5; kV
